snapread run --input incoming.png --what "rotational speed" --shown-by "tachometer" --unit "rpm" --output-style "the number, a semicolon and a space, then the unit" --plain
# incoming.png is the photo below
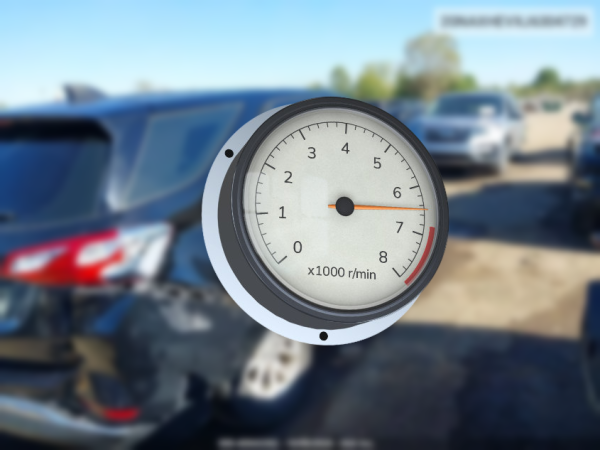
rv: 6500; rpm
